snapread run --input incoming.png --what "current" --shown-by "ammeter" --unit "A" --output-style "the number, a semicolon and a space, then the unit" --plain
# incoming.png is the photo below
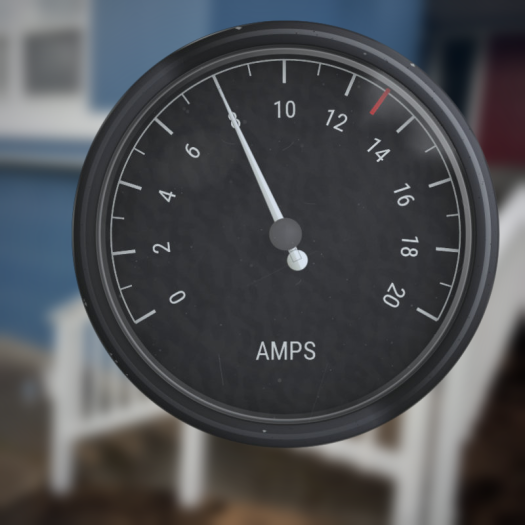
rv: 8; A
